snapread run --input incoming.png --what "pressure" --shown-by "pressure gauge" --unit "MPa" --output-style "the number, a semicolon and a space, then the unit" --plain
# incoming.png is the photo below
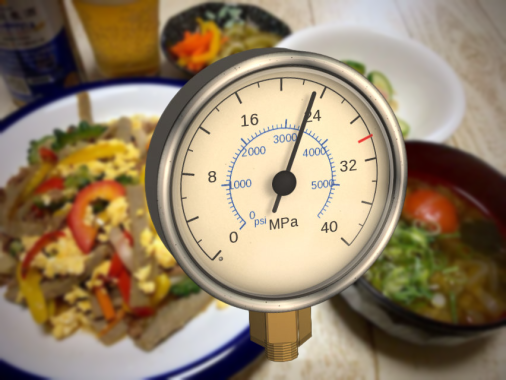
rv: 23; MPa
